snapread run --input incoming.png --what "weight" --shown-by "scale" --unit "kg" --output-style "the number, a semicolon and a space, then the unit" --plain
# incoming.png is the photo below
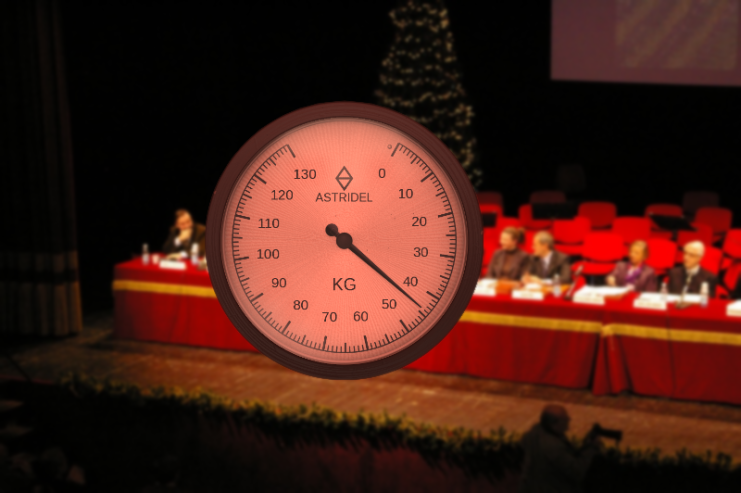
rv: 44; kg
